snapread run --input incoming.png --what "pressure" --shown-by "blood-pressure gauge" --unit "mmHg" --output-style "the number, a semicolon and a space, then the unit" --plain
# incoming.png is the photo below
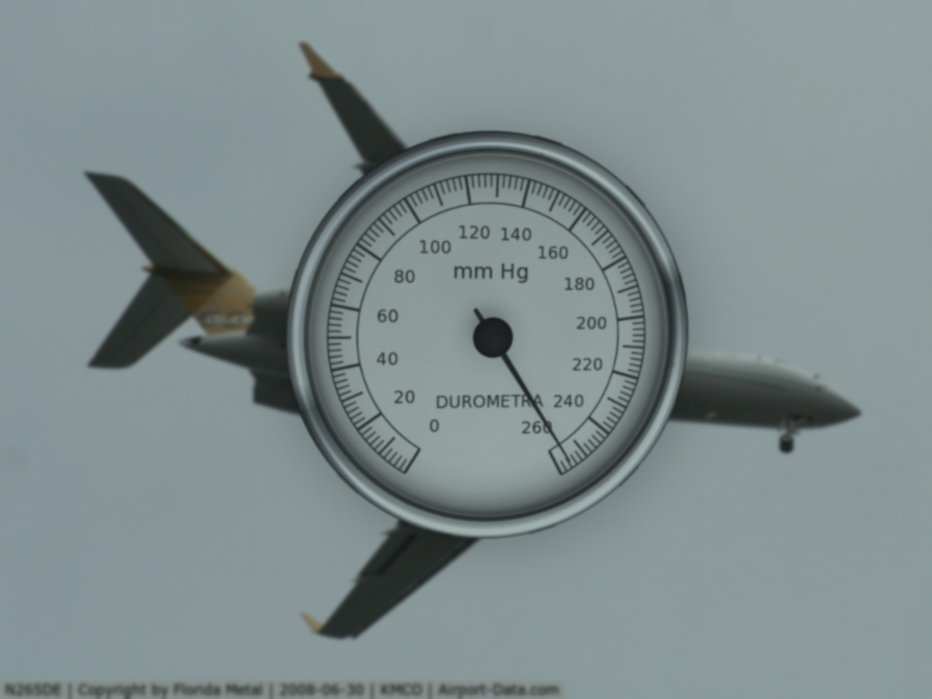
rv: 256; mmHg
